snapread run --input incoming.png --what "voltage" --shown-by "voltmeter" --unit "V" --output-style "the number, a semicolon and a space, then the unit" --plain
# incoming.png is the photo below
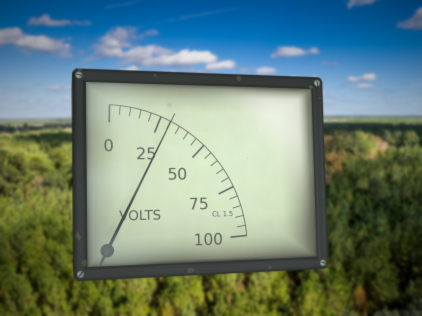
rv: 30; V
